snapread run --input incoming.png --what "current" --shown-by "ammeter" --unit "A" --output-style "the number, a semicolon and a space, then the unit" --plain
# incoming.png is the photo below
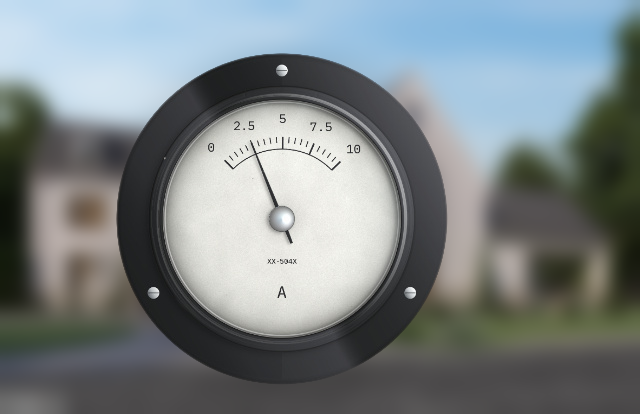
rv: 2.5; A
